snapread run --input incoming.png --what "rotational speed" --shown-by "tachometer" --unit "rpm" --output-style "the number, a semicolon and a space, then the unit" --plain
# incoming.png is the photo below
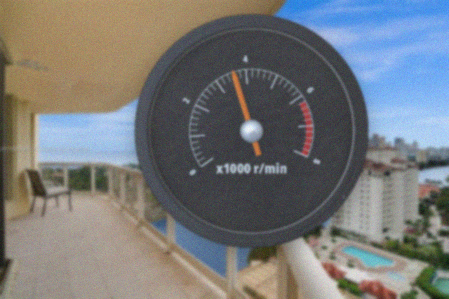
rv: 3600; rpm
